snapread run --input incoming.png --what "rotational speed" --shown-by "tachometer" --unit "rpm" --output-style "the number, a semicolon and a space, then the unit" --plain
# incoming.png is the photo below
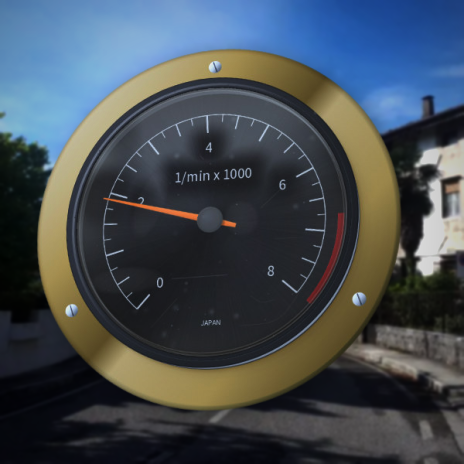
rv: 1875; rpm
